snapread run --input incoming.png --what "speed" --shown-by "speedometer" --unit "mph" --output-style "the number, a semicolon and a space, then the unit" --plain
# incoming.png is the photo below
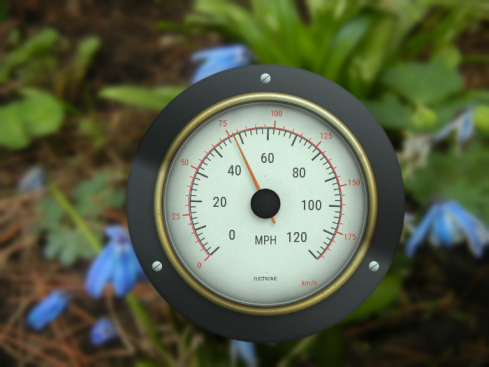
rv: 48; mph
